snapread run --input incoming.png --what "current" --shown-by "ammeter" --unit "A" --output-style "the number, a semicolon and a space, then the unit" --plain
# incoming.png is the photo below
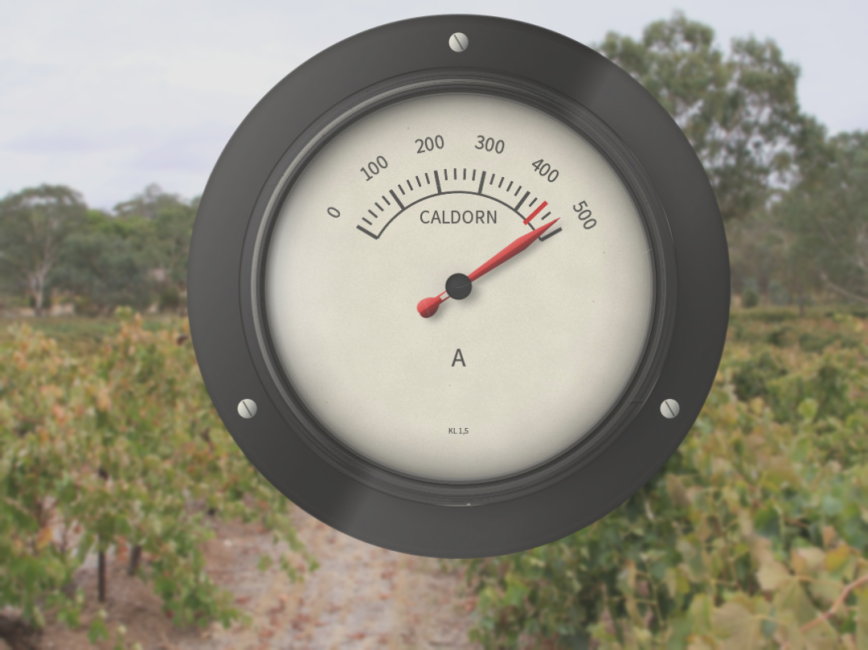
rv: 480; A
